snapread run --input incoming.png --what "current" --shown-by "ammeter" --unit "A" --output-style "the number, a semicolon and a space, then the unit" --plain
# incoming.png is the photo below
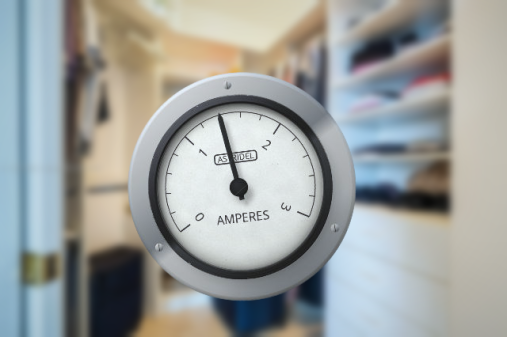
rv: 1.4; A
